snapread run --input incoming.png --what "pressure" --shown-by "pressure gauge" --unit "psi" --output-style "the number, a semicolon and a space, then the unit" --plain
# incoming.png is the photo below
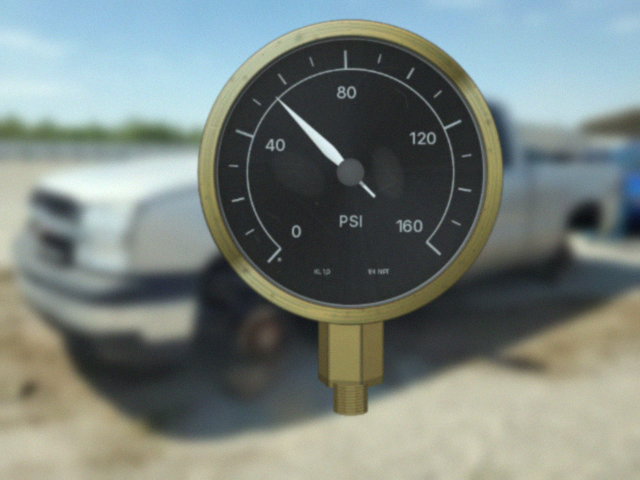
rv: 55; psi
